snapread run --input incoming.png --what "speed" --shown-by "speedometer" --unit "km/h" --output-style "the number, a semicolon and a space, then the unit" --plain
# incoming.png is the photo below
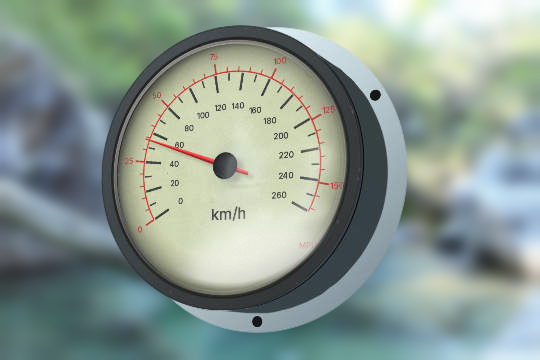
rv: 55; km/h
